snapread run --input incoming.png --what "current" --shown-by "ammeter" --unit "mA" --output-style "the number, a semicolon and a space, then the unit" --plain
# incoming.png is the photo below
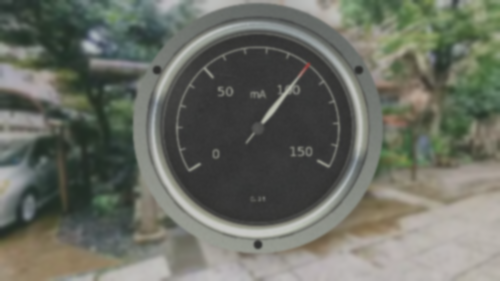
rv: 100; mA
